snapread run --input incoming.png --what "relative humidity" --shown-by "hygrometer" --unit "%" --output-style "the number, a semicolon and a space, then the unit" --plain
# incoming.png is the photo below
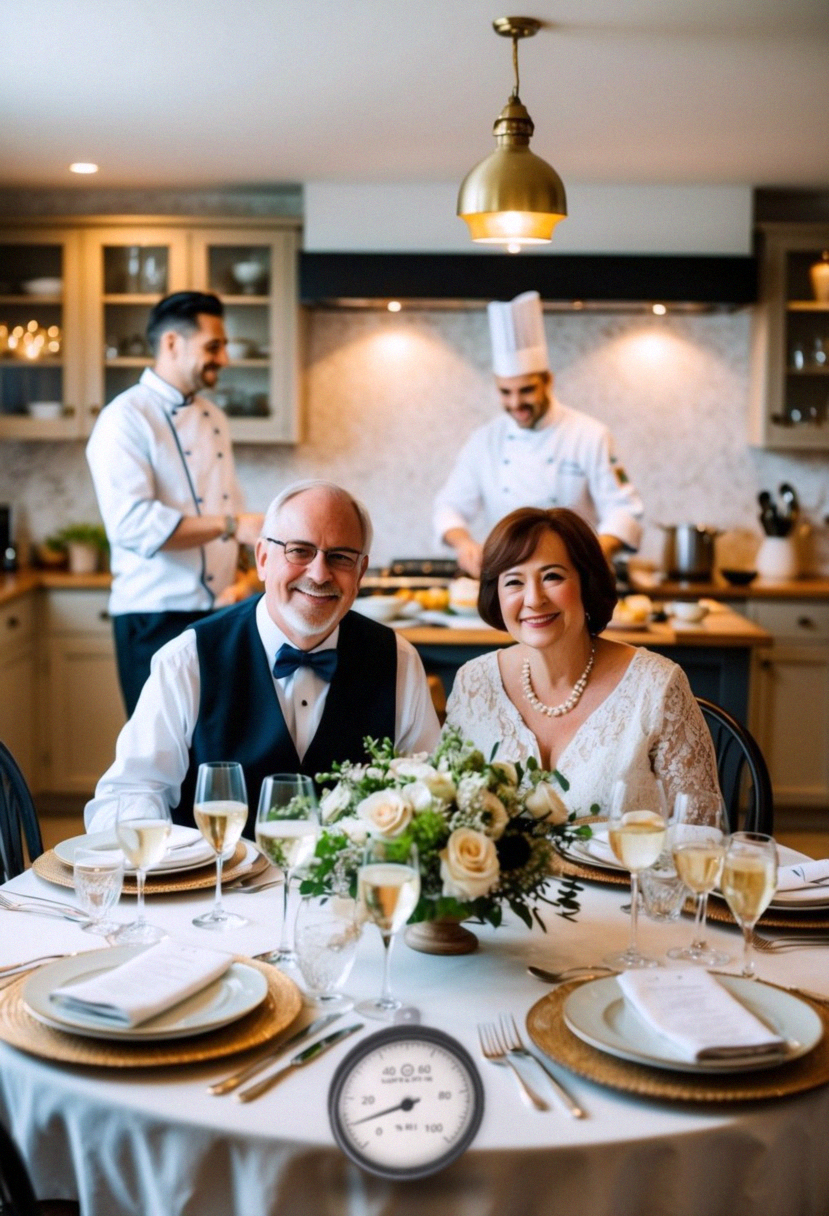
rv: 10; %
